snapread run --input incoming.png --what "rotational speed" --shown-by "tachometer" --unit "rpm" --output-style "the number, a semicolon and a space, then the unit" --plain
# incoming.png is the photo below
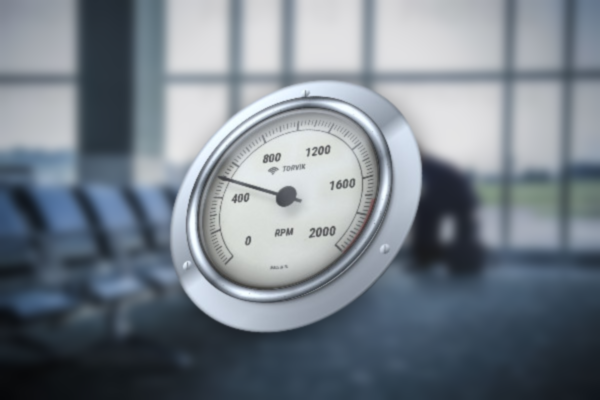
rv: 500; rpm
